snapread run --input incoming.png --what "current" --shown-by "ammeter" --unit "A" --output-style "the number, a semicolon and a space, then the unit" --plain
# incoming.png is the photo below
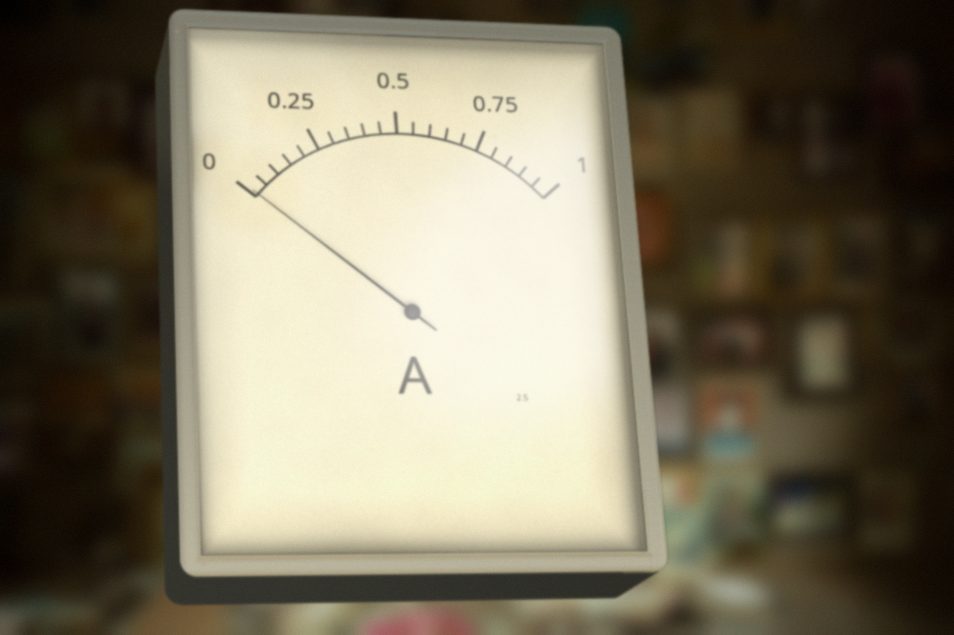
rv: 0; A
